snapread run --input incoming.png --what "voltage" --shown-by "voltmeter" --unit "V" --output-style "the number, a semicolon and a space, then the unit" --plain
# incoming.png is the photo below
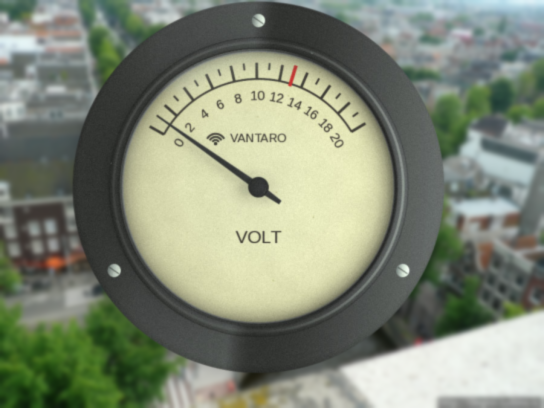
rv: 1; V
